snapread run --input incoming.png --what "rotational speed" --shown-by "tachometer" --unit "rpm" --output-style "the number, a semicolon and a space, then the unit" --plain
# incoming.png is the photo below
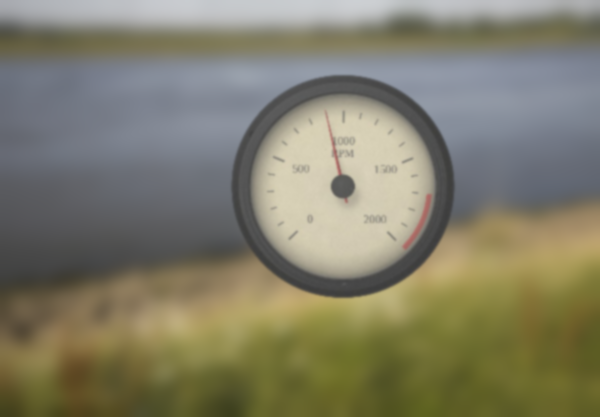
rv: 900; rpm
